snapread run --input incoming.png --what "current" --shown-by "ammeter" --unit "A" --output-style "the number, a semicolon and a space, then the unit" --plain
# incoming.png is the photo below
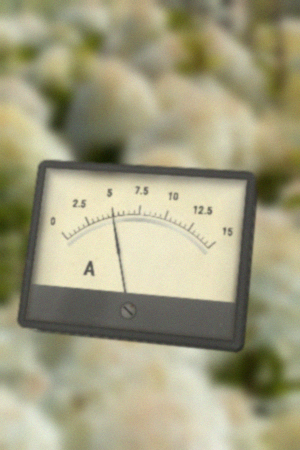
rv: 5; A
